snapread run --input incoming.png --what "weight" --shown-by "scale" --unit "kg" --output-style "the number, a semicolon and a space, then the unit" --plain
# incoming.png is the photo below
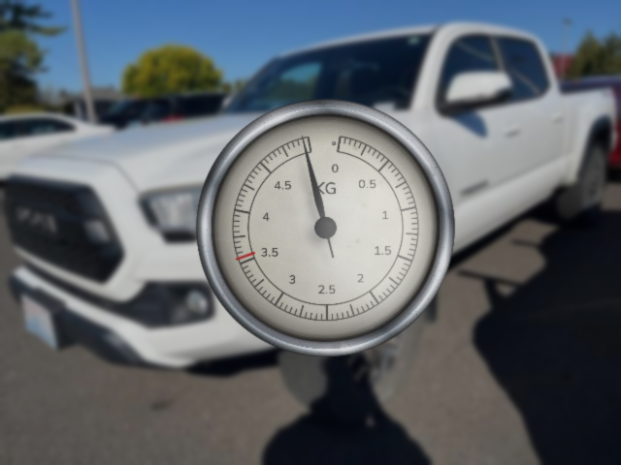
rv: 4.95; kg
